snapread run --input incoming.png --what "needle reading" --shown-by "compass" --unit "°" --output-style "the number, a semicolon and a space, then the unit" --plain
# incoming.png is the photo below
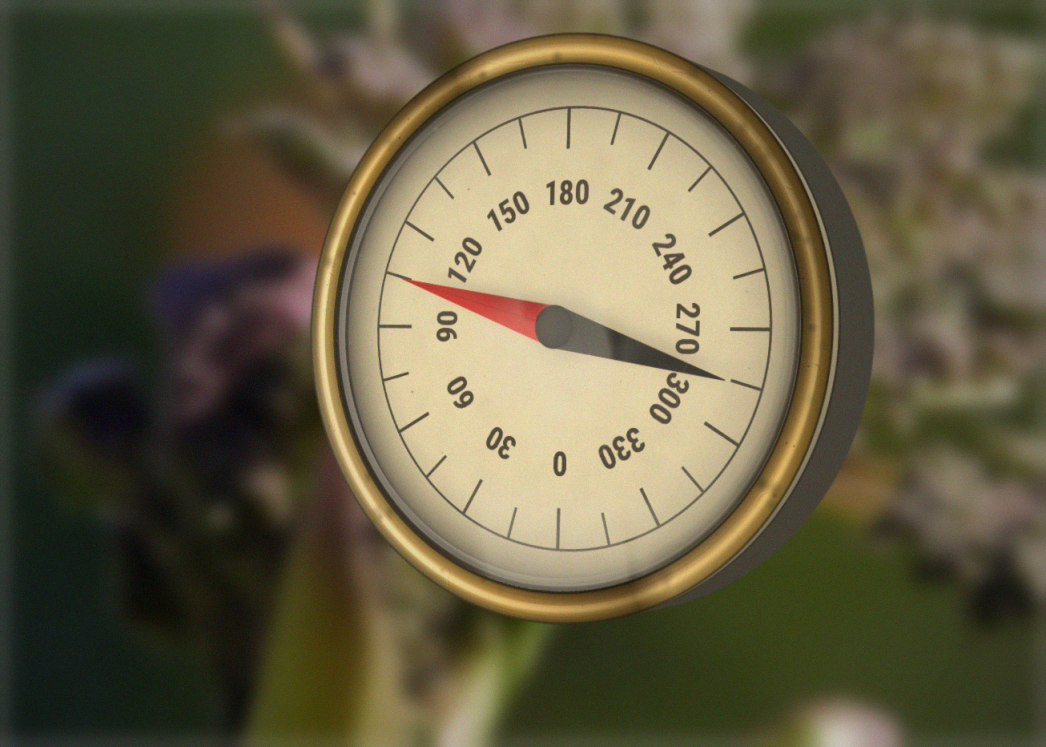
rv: 105; °
